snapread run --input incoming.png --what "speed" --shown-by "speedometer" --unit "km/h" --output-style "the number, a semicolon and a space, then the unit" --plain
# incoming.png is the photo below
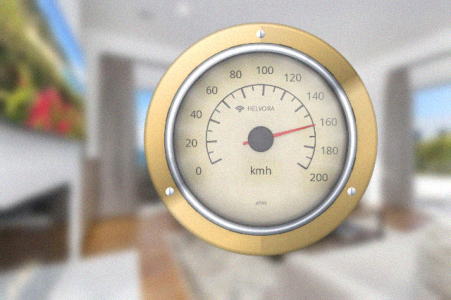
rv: 160; km/h
